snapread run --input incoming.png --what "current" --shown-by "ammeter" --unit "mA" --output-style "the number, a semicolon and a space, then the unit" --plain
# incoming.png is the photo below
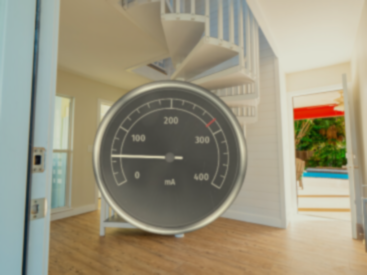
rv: 50; mA
